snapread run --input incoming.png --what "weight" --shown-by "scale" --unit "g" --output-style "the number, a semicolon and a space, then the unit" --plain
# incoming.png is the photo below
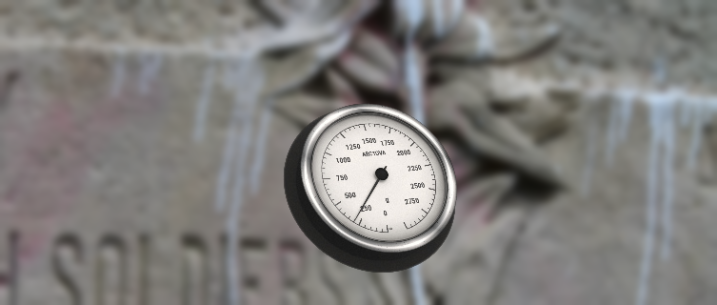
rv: 300; g
